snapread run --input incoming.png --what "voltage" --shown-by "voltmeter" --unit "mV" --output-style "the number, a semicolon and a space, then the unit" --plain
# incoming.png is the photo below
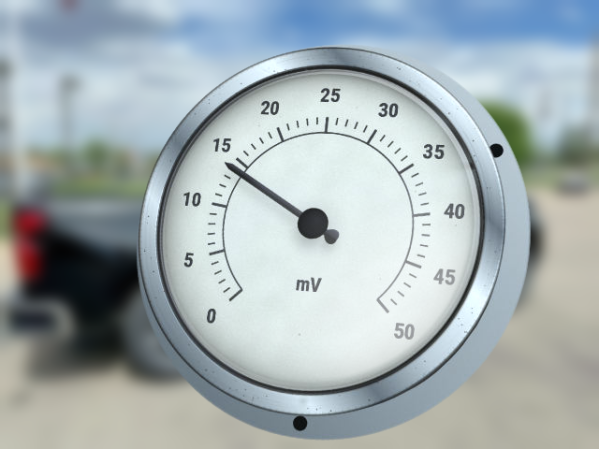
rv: 14; mV
